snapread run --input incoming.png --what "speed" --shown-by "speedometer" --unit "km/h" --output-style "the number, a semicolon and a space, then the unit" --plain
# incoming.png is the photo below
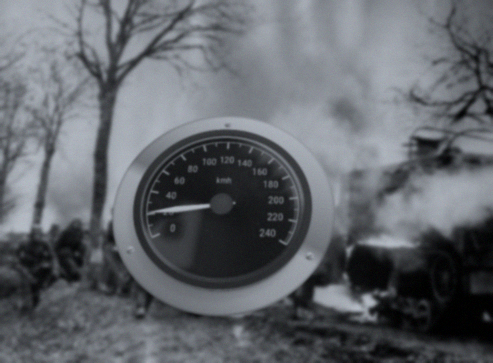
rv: 20; km/h
